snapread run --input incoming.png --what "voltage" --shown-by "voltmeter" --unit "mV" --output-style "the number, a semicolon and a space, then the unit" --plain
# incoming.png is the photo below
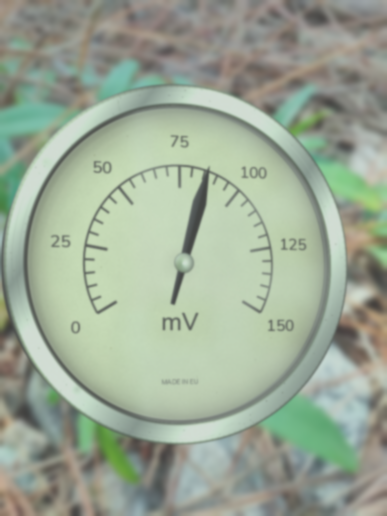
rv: 85; mV
